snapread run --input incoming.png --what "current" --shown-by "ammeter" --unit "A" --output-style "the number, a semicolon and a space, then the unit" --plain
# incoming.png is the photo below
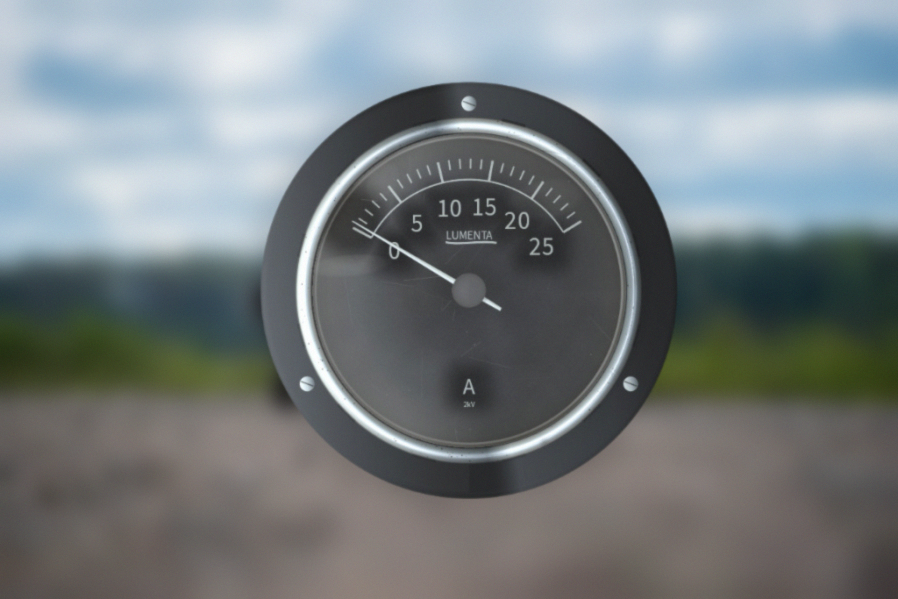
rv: 0.5; A
